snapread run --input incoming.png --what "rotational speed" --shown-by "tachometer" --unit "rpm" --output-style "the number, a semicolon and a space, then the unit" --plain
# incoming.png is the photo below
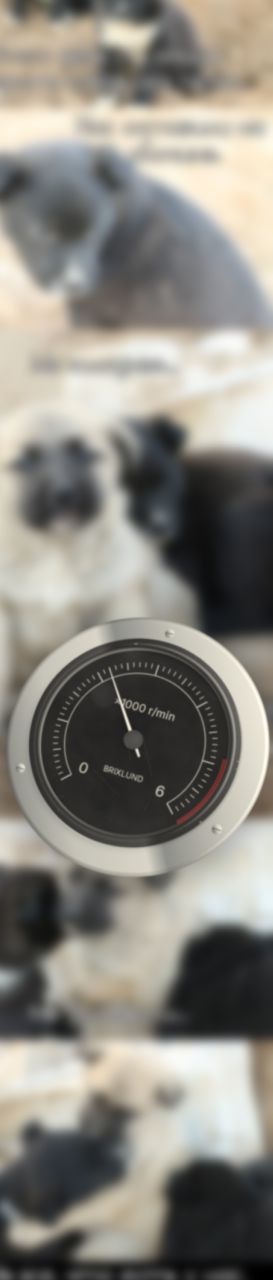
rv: 2200; rpm
